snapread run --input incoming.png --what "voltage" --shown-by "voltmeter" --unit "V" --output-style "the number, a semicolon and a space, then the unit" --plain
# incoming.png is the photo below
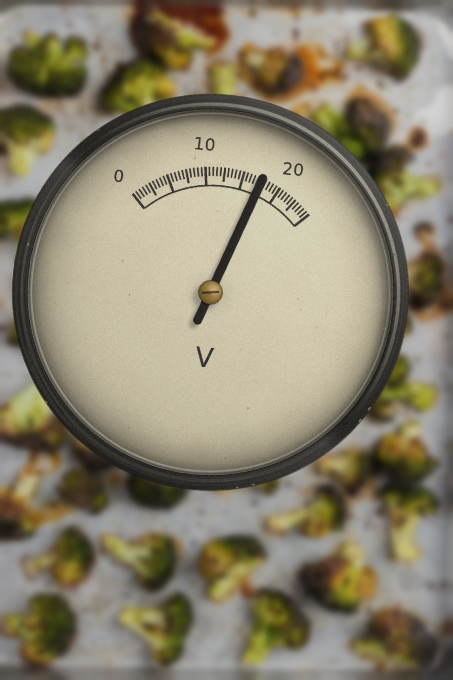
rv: 17.5; V
